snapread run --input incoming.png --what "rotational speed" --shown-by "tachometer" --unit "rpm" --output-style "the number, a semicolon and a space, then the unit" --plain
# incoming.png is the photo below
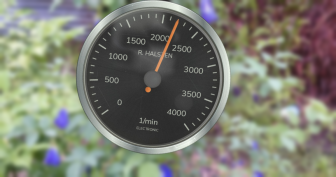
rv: 2200; rpm
